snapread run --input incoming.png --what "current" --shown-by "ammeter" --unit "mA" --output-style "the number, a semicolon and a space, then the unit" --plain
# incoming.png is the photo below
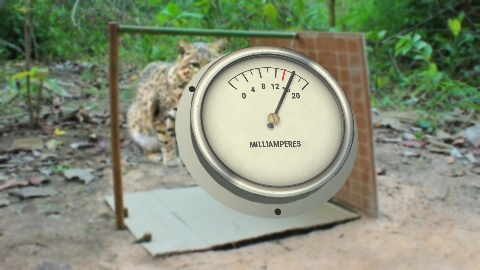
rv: 16; mA
